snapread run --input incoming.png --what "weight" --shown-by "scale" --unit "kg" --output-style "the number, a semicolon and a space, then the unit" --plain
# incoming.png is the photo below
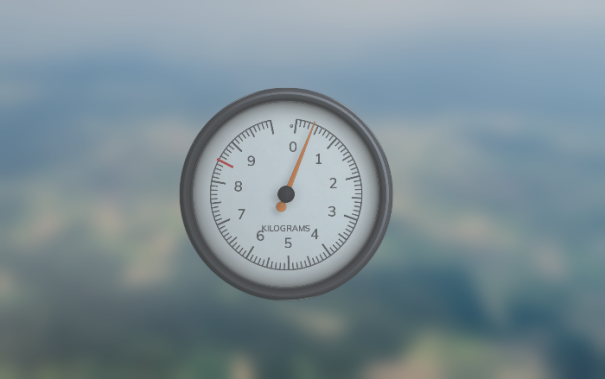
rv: 0.4; kg
